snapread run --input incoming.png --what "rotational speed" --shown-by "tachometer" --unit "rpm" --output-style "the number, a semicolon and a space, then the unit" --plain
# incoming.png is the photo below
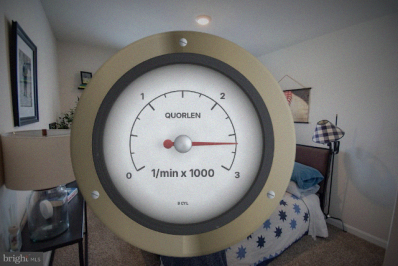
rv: 2625; rpm
